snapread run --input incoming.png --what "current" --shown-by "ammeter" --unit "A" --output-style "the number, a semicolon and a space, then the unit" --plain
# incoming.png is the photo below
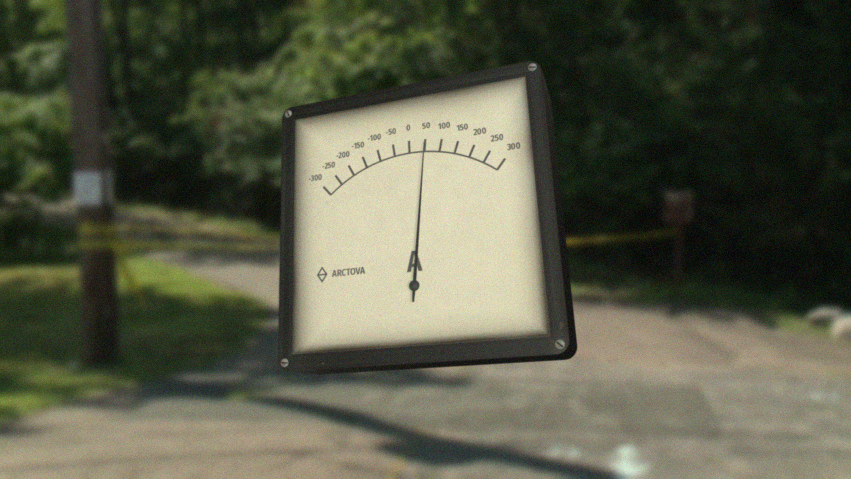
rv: 50; A
